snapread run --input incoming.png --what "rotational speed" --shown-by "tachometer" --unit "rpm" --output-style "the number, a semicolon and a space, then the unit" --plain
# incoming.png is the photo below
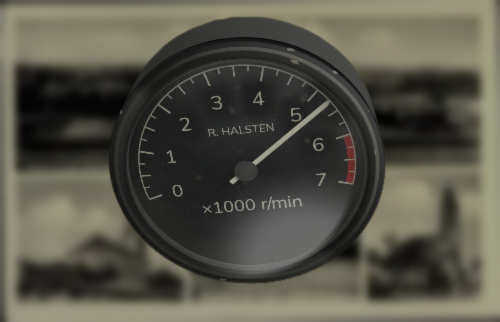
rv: 5250; rpm
